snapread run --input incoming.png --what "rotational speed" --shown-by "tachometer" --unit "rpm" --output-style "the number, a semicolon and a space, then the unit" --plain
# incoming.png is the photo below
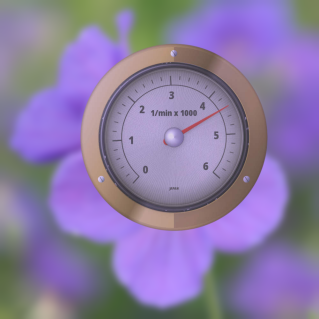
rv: 4400; rpm
